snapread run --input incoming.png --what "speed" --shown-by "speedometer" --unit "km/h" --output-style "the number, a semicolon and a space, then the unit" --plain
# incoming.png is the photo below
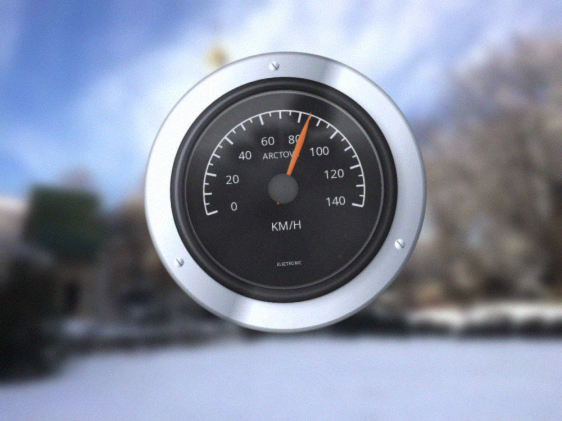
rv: 85; km/h
